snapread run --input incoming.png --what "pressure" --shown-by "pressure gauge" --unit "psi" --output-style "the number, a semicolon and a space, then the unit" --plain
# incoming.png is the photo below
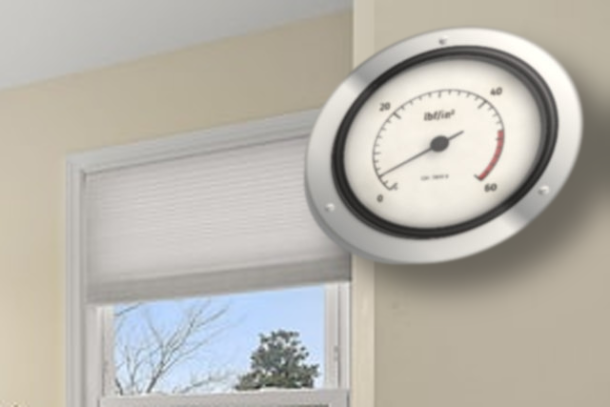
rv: 4; psi
